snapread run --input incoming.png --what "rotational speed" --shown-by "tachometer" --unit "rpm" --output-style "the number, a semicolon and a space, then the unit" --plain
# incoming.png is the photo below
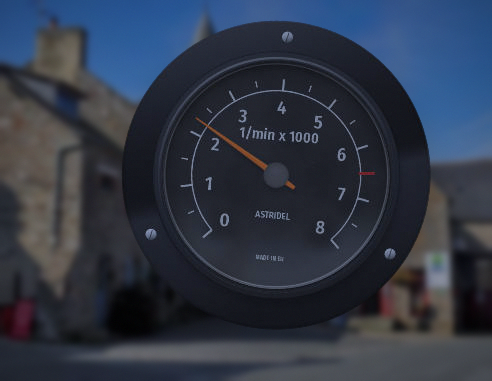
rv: 2250; rpm
